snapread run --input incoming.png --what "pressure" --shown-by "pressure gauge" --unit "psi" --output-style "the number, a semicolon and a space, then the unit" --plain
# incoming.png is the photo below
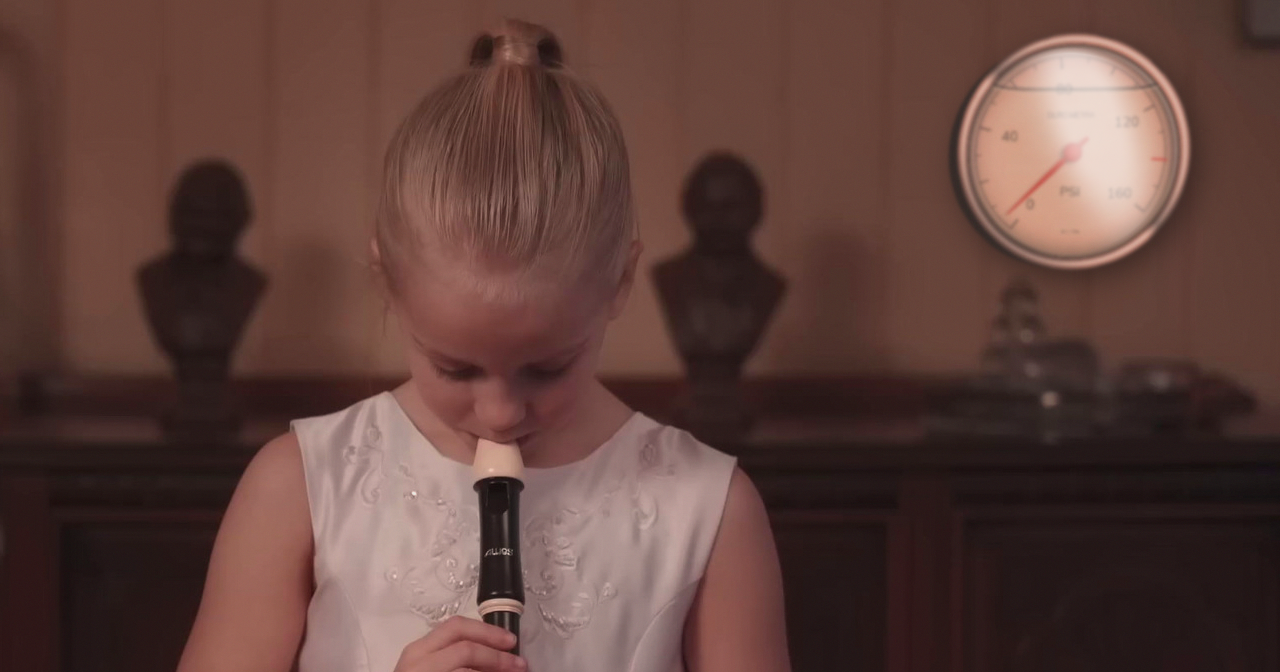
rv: 5; psi
